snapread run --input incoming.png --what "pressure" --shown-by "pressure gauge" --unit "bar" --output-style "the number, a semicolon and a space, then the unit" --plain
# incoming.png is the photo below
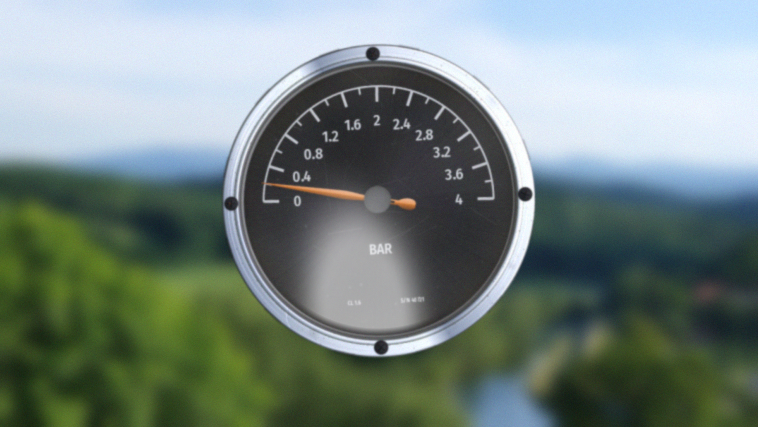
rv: 0.2; bar
